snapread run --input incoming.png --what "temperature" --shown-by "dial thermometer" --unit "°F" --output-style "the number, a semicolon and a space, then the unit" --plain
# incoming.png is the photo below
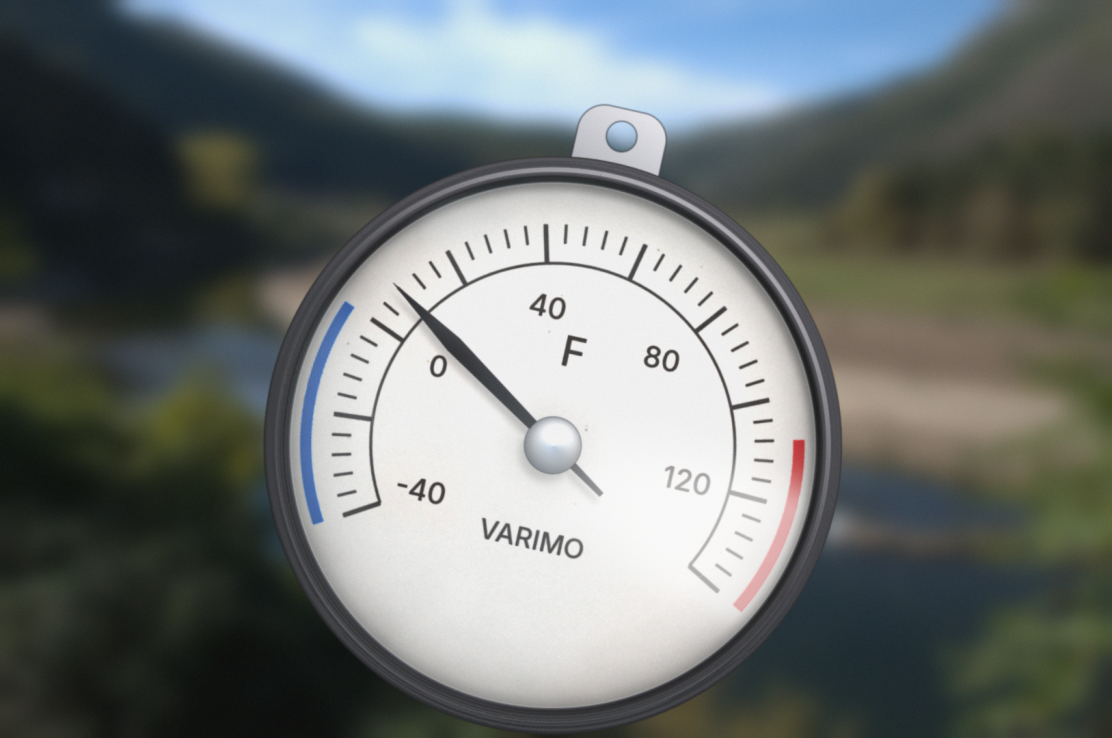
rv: 8; °F
